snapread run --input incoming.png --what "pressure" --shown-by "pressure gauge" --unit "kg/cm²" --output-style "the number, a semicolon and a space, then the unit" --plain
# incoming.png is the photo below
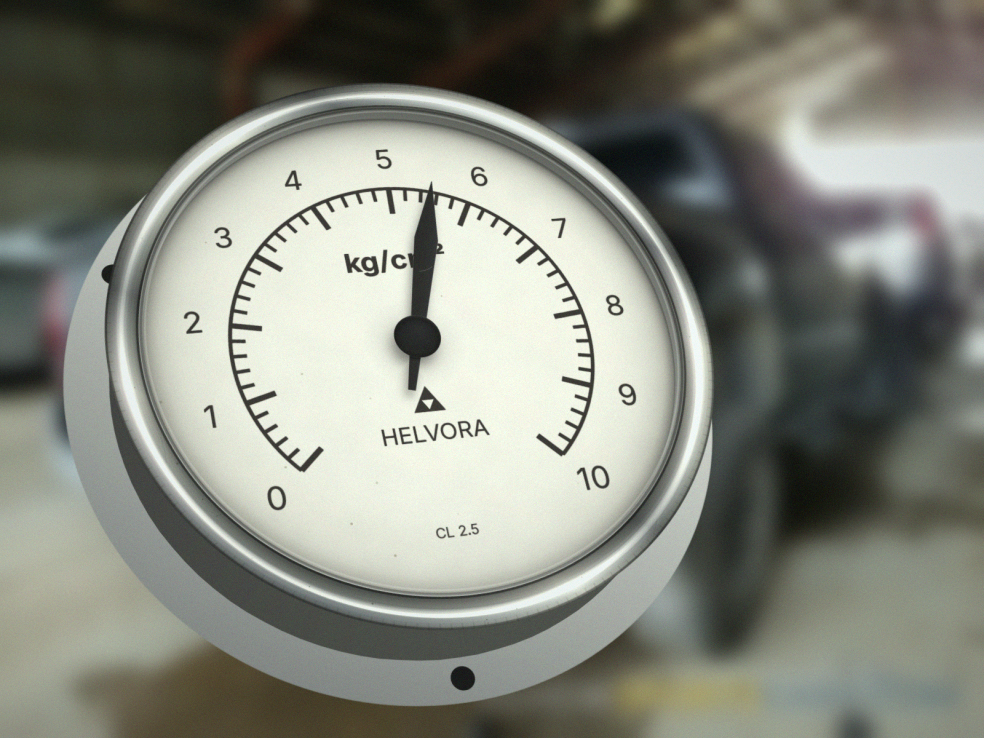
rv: 5.5; kg/cm²
